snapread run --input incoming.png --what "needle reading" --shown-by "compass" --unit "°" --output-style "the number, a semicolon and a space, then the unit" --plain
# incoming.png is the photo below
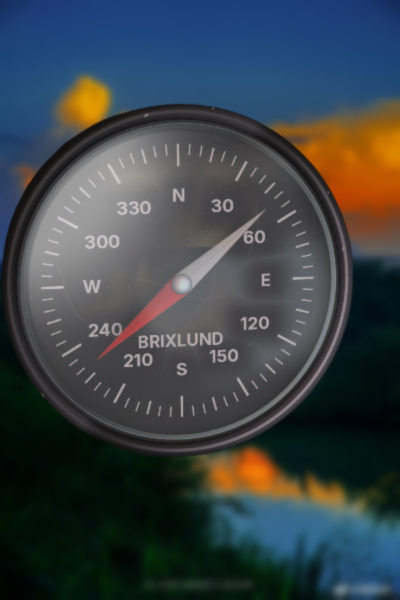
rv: 230; °
